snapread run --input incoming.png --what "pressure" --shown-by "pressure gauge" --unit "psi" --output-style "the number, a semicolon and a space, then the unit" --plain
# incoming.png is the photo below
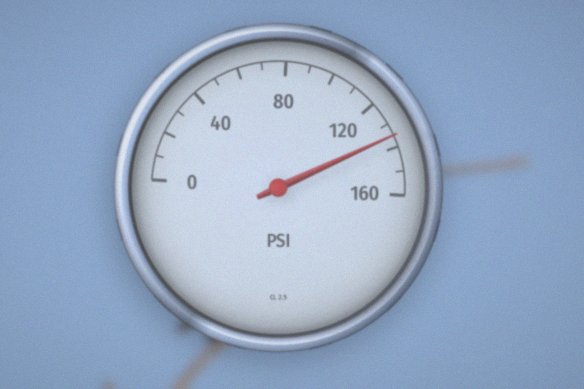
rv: 135; psi
